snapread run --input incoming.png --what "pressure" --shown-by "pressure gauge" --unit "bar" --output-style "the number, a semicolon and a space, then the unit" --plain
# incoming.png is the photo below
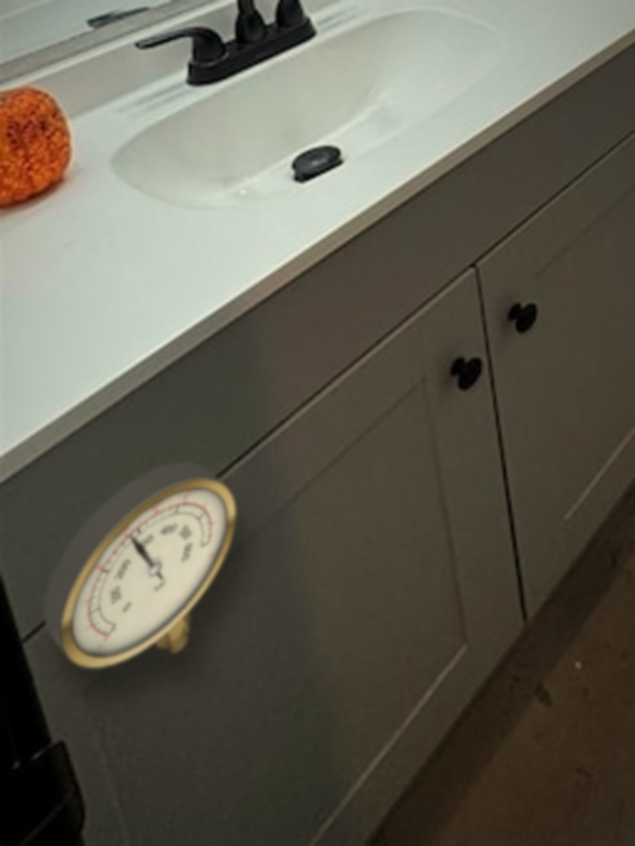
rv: 280; bar
